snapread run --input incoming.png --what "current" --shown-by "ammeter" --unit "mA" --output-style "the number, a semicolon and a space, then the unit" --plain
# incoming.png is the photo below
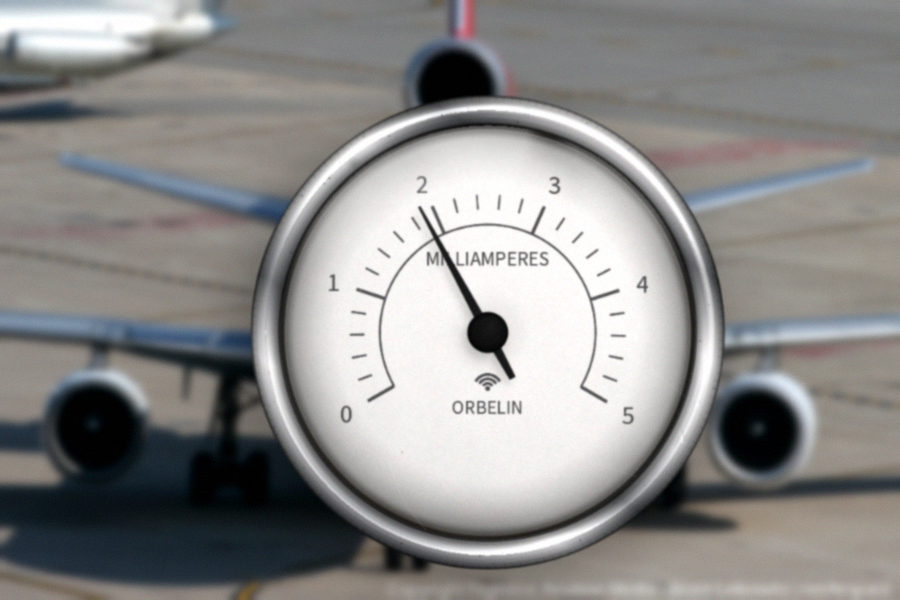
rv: 1.9; mA
